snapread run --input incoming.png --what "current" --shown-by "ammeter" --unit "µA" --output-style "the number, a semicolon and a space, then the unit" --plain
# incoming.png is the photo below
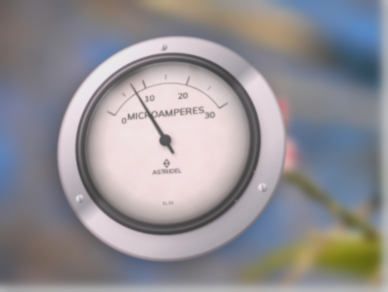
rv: 7.5; µA
